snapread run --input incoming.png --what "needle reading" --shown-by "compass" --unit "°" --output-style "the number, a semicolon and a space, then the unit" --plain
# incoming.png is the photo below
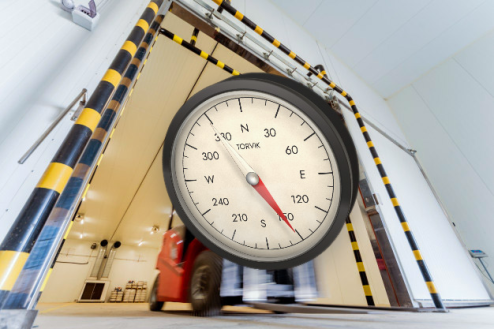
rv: 150; °
